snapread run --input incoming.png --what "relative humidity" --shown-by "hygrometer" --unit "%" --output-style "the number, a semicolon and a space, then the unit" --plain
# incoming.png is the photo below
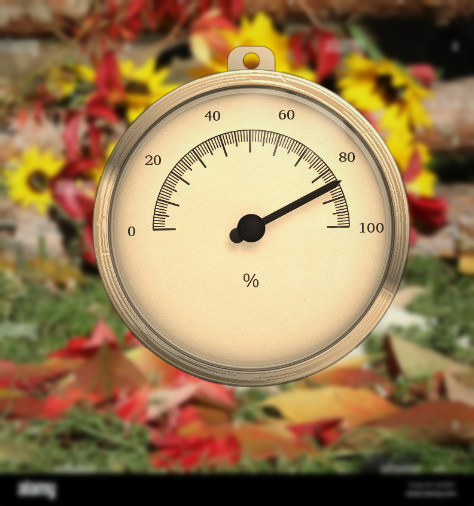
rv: 85; %
